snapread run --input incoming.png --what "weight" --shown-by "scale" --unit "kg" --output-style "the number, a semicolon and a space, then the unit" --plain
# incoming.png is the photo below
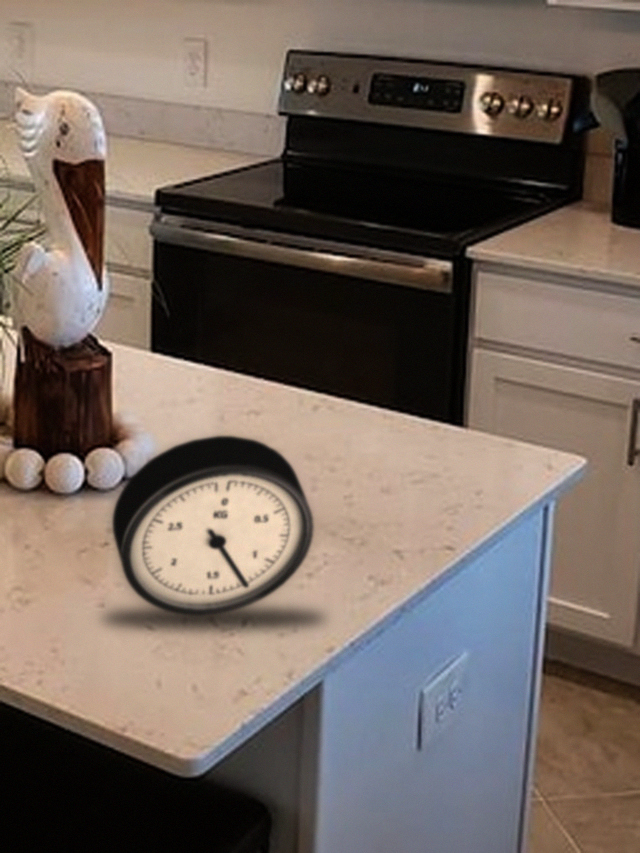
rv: 1.25; kg
